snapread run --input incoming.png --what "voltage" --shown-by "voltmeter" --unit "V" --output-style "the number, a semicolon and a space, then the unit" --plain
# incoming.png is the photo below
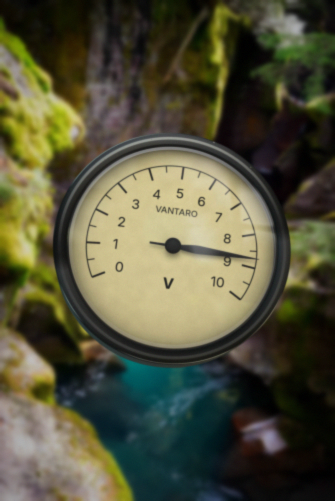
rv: 8.75; V
